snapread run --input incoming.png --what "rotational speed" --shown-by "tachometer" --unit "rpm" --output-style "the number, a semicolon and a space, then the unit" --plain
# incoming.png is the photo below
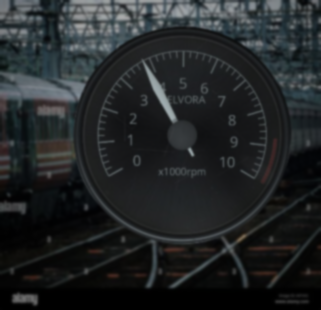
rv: 3800; rpm
